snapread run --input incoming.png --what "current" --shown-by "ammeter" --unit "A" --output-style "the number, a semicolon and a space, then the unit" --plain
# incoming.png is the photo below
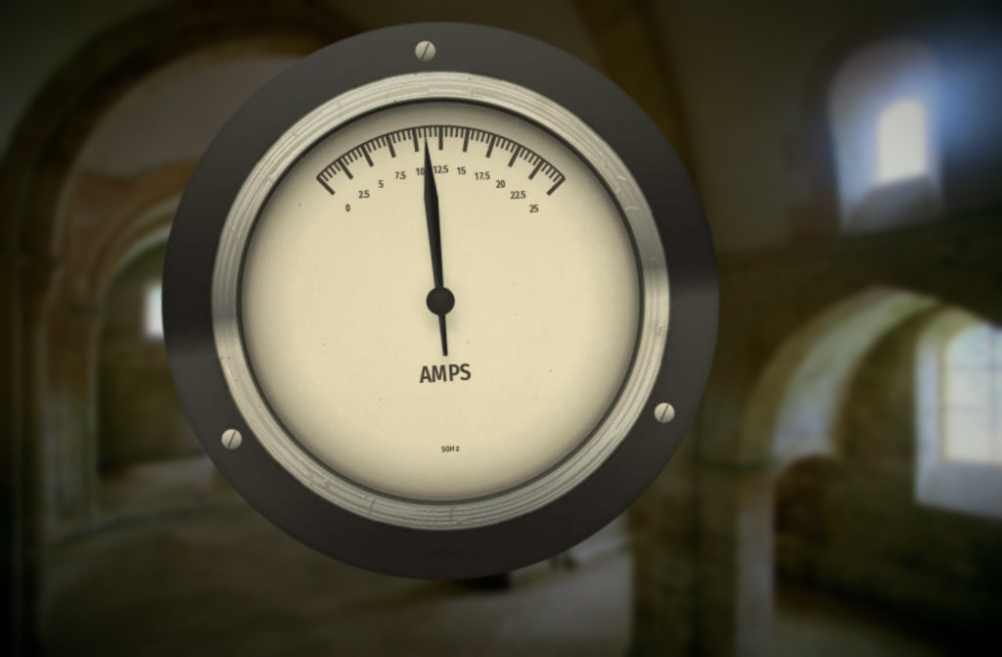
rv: 11; A
